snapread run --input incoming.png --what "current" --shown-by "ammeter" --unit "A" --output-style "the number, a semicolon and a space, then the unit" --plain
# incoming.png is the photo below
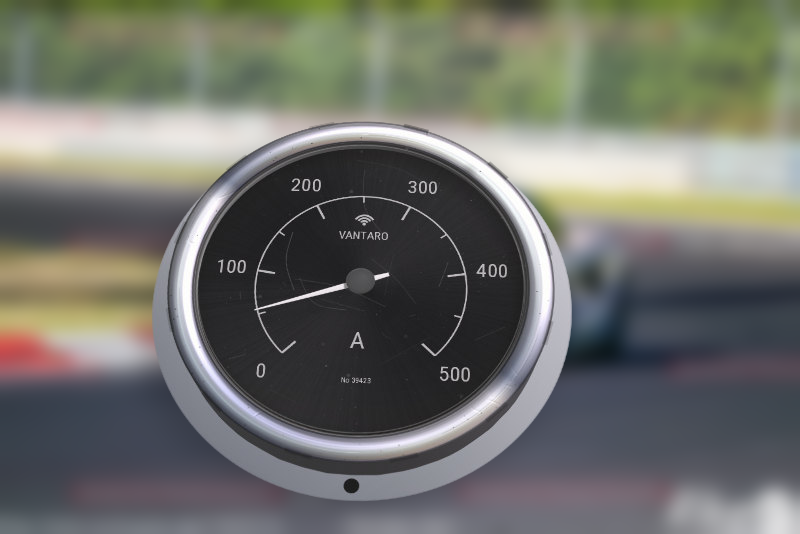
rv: 50; A
